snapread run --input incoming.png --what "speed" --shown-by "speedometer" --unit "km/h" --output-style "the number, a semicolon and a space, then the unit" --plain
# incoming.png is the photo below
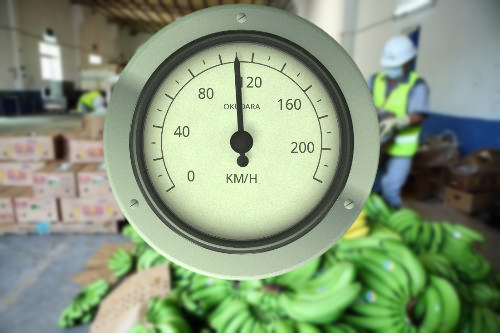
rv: 110; km/h
